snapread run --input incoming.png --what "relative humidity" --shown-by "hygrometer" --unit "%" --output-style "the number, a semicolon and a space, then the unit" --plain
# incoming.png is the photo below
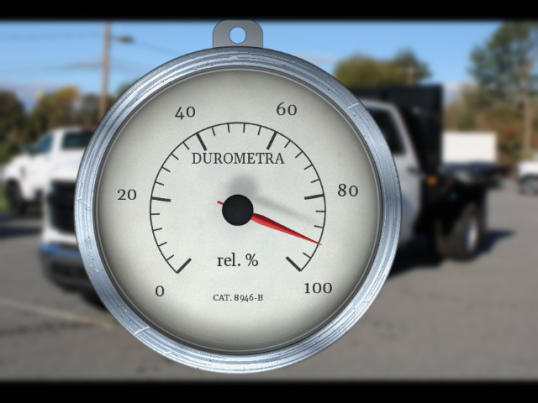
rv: 92; %
